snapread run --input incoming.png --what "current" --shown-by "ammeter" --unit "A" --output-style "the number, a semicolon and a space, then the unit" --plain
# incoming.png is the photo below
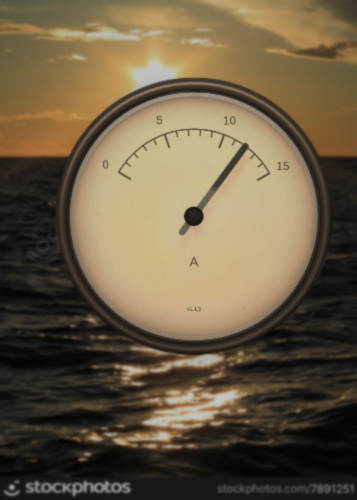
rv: 12; A
